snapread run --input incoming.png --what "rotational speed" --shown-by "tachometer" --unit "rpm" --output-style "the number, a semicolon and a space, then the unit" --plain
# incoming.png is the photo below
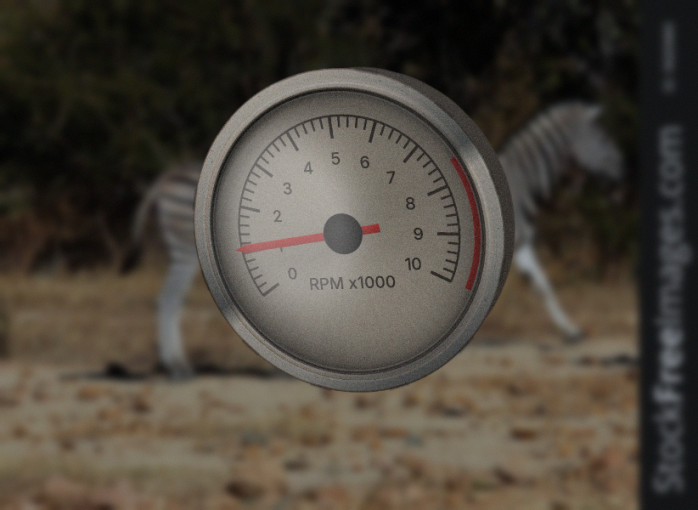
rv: 1100; rpm
